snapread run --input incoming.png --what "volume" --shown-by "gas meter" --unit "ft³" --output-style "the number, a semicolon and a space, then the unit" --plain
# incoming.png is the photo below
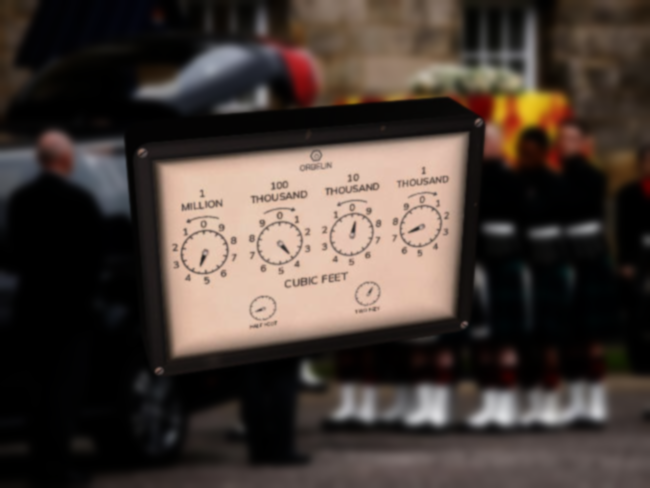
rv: 439700; ft³
